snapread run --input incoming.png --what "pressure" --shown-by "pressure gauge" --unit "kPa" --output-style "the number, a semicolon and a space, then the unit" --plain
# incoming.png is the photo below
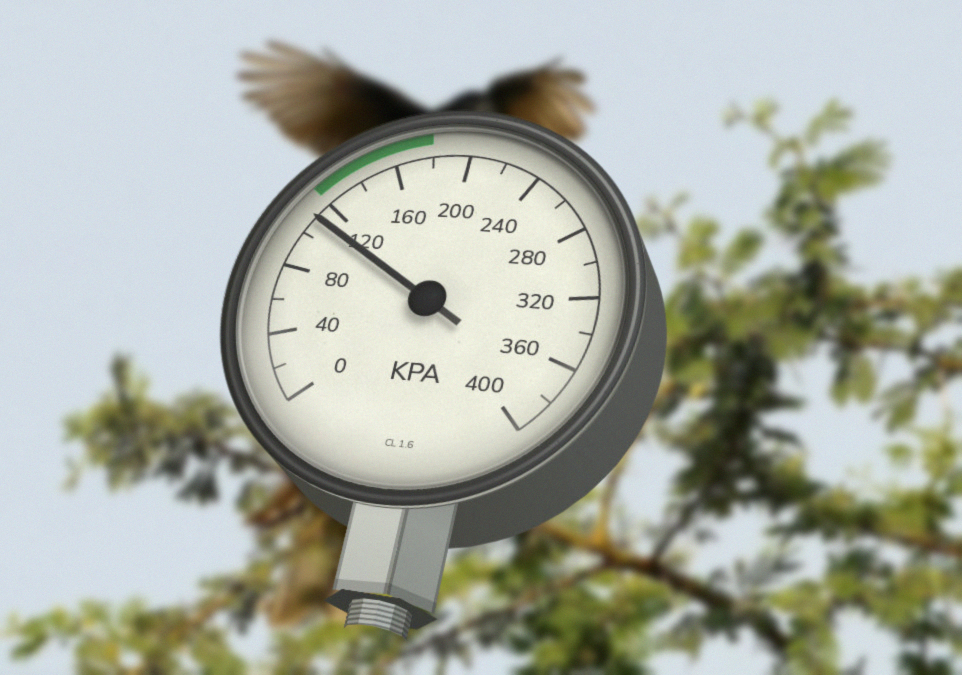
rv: 110; kPa
